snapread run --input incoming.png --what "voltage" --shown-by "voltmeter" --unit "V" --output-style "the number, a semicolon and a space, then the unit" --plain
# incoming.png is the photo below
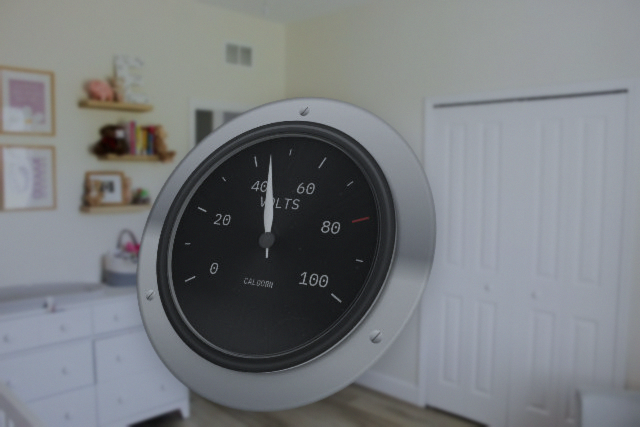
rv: 45; V
